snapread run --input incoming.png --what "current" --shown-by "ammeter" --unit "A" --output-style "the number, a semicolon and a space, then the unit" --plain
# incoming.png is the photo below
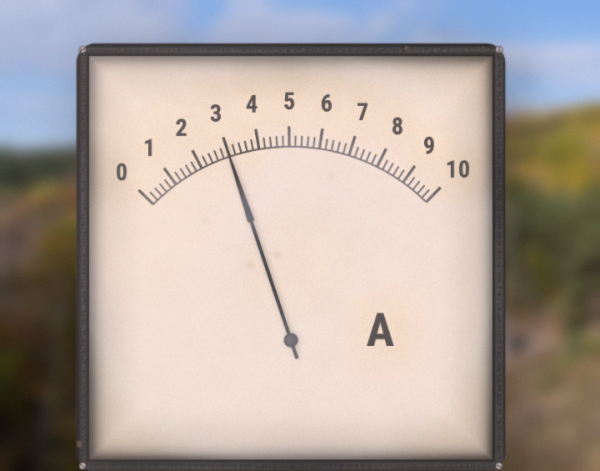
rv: 3; A
